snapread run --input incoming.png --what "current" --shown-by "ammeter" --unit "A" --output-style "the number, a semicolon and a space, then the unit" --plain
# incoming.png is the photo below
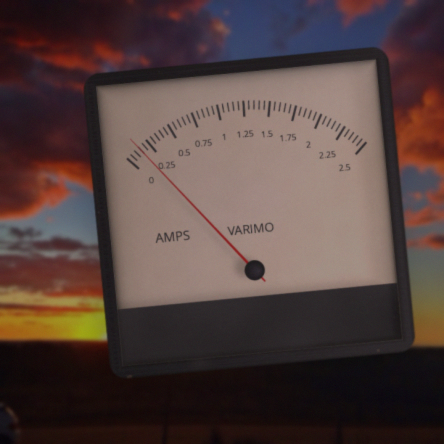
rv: 0.15; A
